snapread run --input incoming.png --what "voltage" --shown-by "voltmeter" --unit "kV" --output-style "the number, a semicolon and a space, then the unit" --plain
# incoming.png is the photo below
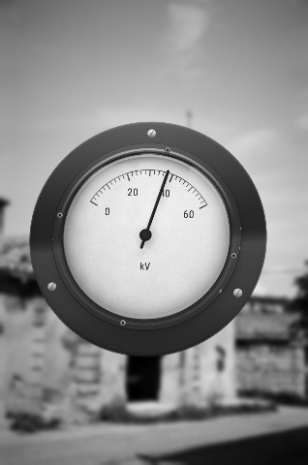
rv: 38; kV
